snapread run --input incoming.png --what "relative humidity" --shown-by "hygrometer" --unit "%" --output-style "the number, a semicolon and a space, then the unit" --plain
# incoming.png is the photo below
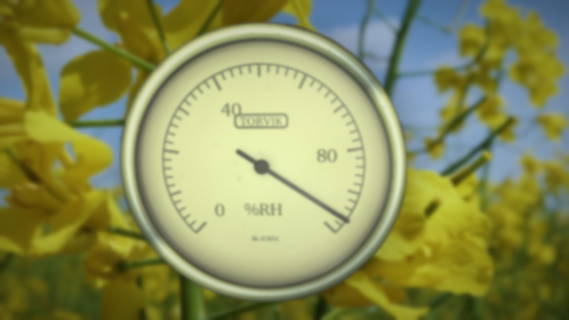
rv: 96; %
